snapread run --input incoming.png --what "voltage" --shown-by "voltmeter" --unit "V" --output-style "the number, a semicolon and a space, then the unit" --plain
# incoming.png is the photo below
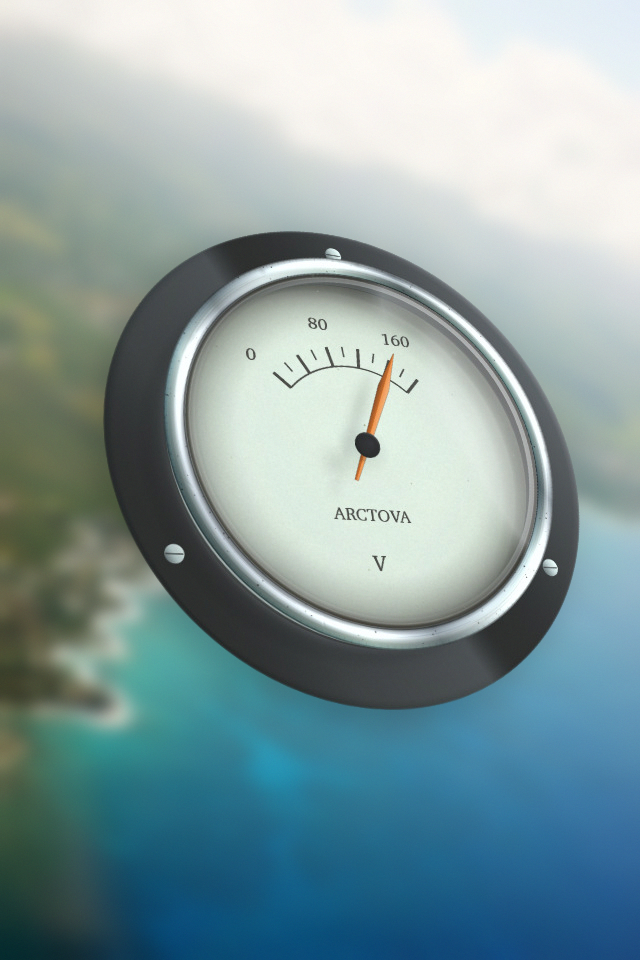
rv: 160; V
